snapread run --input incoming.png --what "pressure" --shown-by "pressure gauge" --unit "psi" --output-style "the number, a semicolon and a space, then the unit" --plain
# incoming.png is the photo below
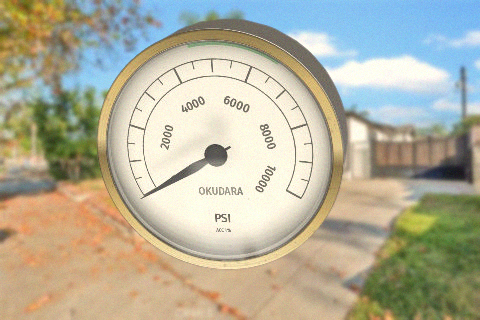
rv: 0; psi
